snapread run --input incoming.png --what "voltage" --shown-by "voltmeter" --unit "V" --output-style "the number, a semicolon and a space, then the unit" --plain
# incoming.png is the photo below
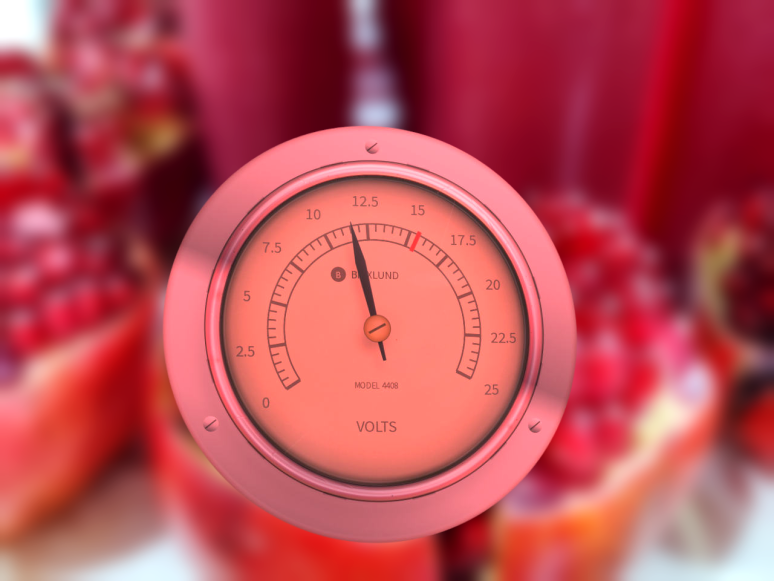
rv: 11.5; V
